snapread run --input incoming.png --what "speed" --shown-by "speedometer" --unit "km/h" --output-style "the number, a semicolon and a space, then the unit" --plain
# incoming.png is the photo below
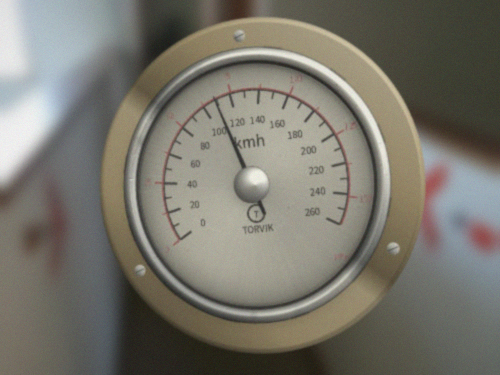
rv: 110; km/h
